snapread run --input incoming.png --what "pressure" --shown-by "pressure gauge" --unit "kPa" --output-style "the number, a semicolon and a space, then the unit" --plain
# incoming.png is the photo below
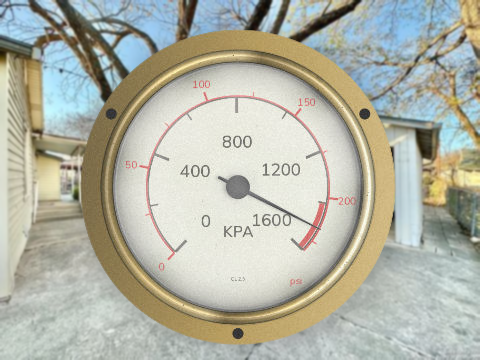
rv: 1500; kPa
